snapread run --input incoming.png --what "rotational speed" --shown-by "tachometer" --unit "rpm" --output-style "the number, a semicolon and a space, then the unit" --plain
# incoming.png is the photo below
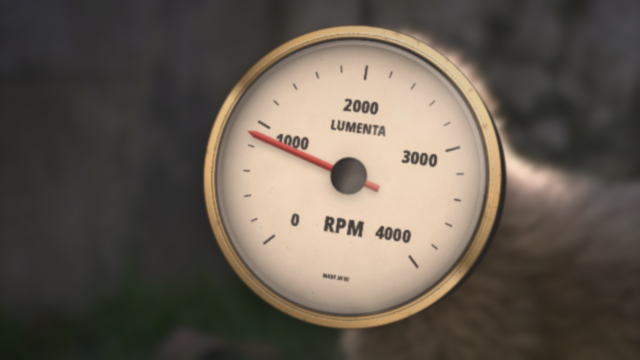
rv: 900; rpm
